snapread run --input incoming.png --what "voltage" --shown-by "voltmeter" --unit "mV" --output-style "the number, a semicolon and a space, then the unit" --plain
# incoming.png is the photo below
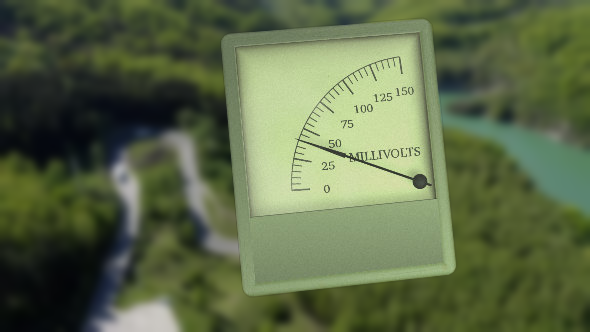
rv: 40; mV
